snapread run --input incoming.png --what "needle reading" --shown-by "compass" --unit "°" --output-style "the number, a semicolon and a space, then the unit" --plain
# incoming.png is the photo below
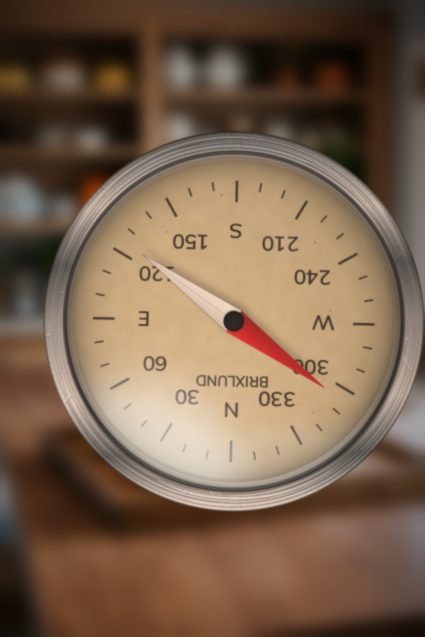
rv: 305; °
